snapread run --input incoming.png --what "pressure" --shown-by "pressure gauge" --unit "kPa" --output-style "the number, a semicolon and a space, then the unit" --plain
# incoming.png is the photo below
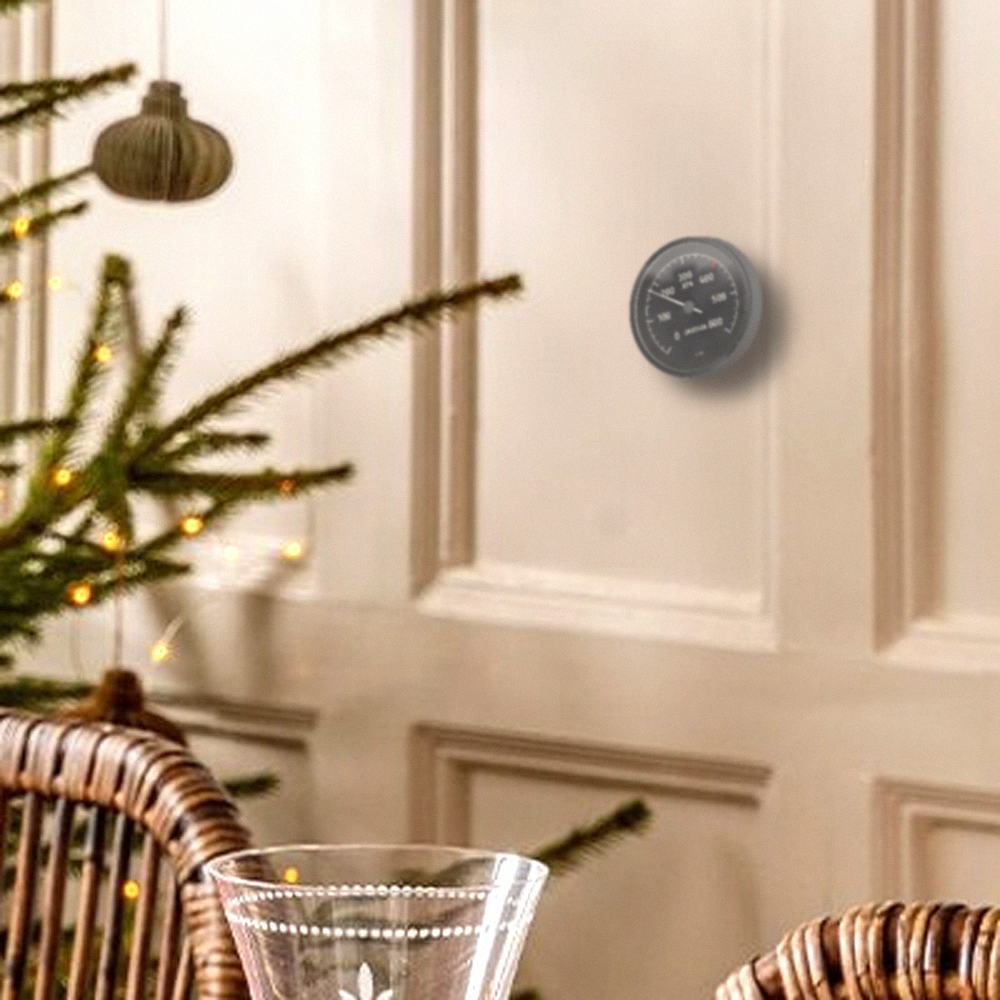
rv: 180; kPa
